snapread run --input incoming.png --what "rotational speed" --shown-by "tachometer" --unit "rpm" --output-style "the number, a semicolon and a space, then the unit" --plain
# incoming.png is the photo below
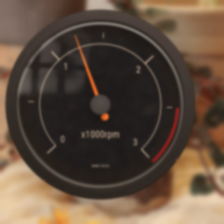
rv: 1250; rpm
